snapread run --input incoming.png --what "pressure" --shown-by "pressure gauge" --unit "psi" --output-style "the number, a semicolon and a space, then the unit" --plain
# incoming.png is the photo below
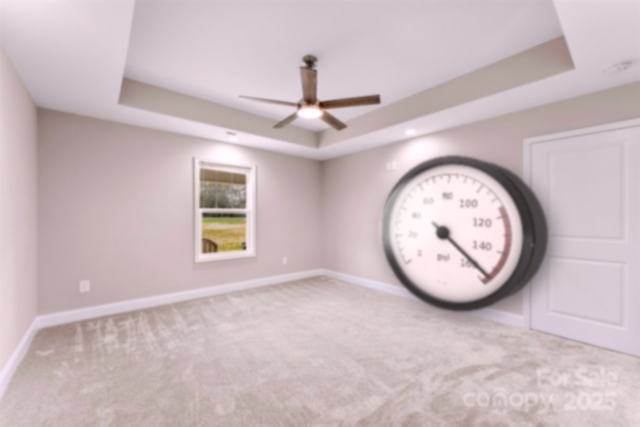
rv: 155; psi
